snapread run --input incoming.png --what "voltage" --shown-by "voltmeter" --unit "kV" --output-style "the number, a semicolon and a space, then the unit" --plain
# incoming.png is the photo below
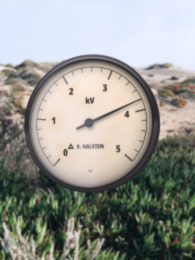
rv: 3.8; kV
